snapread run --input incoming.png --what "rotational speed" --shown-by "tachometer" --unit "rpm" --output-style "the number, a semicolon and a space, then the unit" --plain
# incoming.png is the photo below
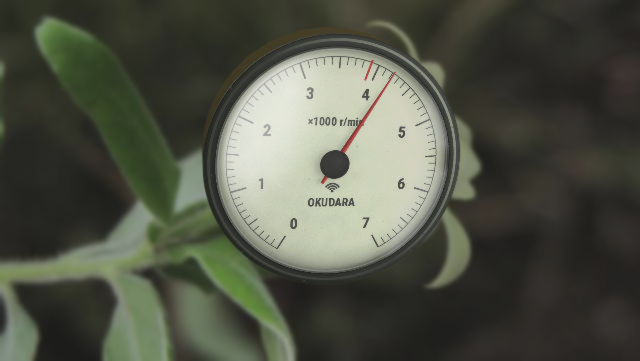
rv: 4200; rpm
